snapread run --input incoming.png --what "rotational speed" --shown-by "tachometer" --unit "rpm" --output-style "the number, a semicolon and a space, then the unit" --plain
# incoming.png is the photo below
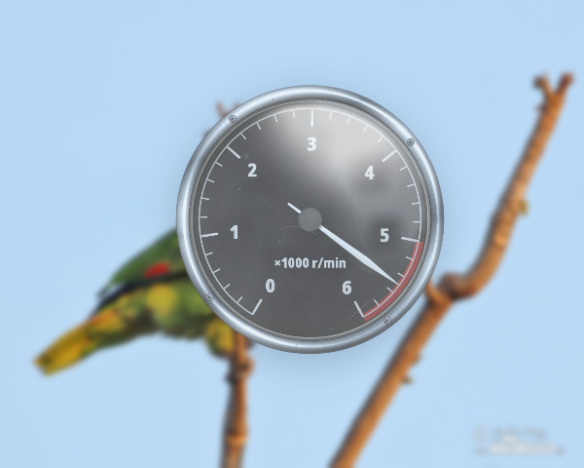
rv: 5500; rpm
